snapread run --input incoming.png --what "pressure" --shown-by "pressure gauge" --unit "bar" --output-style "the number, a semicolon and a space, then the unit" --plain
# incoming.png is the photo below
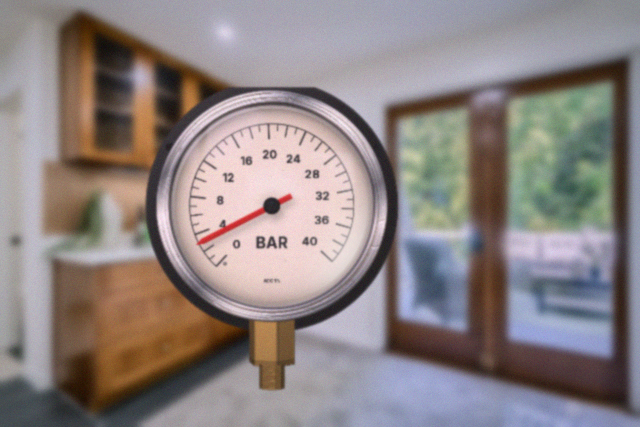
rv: 3; bar
